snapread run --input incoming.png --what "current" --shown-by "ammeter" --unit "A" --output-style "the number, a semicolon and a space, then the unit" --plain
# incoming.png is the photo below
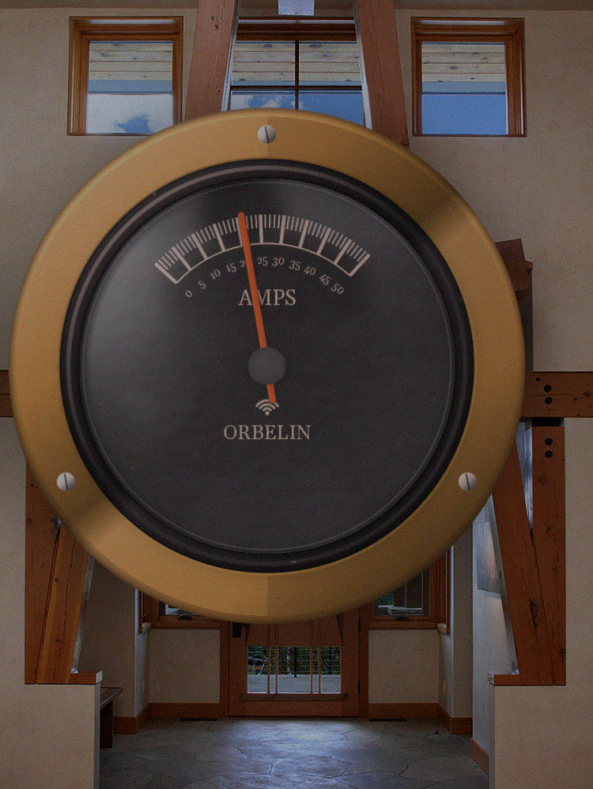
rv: 21; A
